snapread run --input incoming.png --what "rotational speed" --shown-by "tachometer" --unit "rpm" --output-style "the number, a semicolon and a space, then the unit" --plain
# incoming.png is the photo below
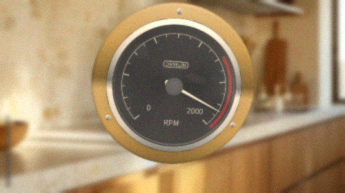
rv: 1850; rpm
